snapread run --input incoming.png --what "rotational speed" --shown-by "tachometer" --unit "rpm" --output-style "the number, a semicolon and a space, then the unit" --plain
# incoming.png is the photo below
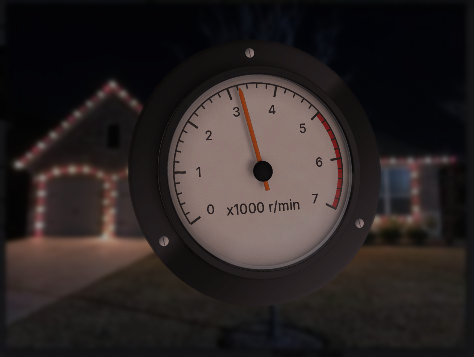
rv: 3200; rpm
